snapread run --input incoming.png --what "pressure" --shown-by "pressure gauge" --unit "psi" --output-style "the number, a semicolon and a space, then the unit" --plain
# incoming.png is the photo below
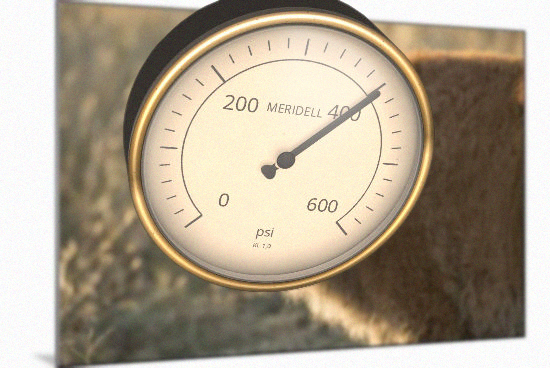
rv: 400; psi
